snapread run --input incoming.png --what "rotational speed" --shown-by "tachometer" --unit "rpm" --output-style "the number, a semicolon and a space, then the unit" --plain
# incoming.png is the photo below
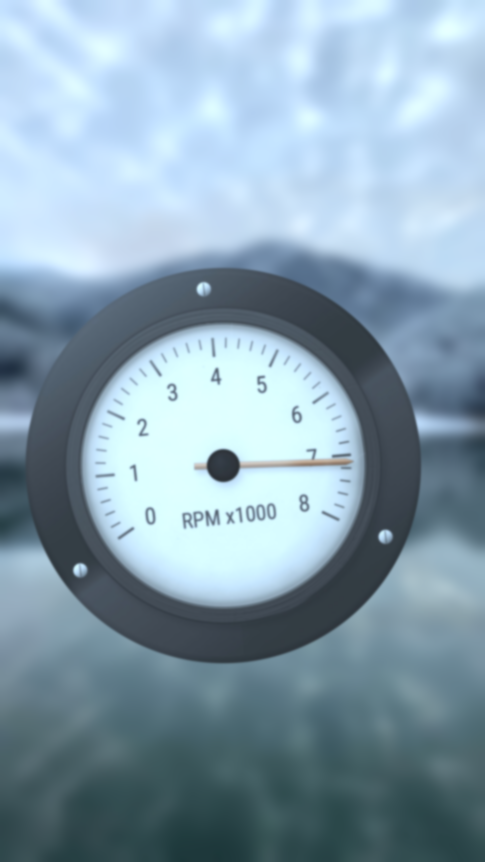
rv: 7100; rpm
